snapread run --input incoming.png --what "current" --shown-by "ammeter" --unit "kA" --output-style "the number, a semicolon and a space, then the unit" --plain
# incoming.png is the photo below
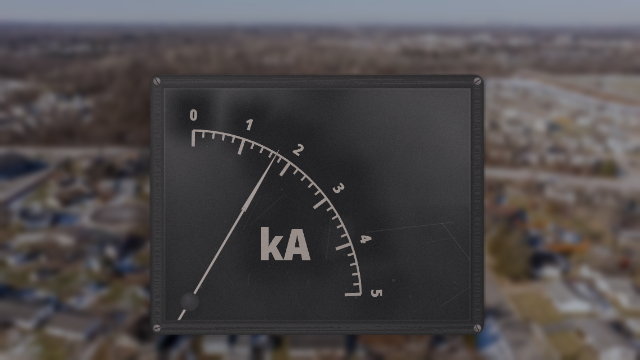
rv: 1.7; kA
